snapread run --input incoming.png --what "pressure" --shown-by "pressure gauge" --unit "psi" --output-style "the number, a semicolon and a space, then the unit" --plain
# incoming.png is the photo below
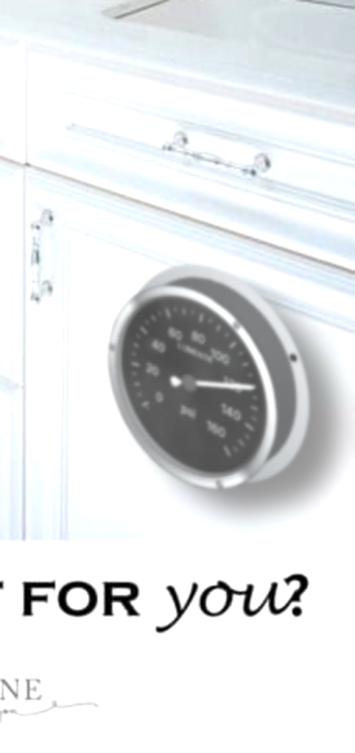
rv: 120; psi
